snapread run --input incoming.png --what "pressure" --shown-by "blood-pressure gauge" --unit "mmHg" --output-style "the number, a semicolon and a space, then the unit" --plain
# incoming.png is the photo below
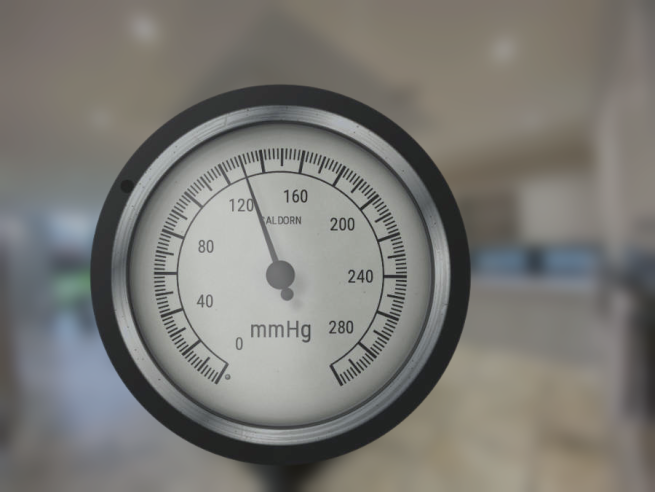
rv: 130; mmHg
